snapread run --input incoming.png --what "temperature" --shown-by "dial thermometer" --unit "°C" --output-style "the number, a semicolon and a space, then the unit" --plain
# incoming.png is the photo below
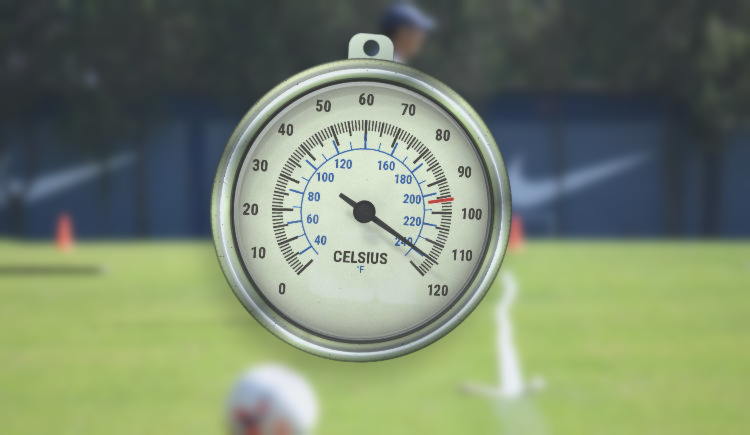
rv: 115; °C
